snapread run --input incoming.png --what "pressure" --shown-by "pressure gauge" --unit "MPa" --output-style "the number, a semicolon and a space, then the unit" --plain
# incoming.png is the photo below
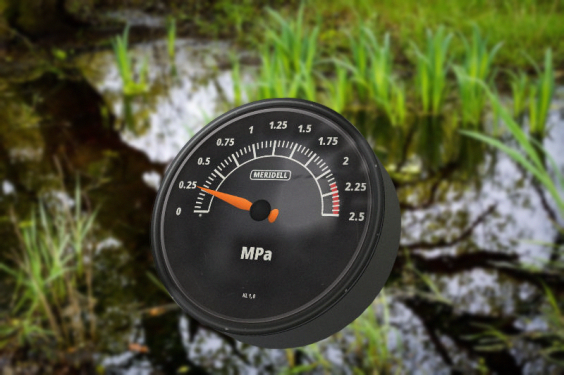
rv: 0.25; MPa
